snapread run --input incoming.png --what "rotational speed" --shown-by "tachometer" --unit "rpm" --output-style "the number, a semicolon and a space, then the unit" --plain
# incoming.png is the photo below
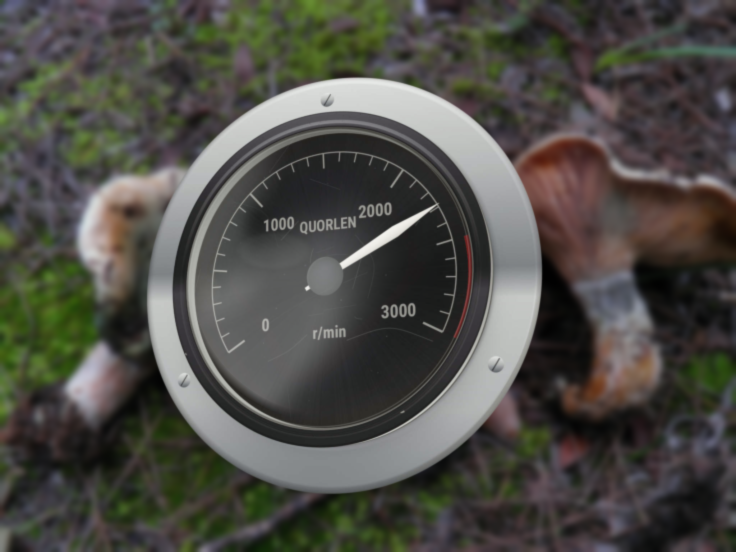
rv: 2300; rpm
